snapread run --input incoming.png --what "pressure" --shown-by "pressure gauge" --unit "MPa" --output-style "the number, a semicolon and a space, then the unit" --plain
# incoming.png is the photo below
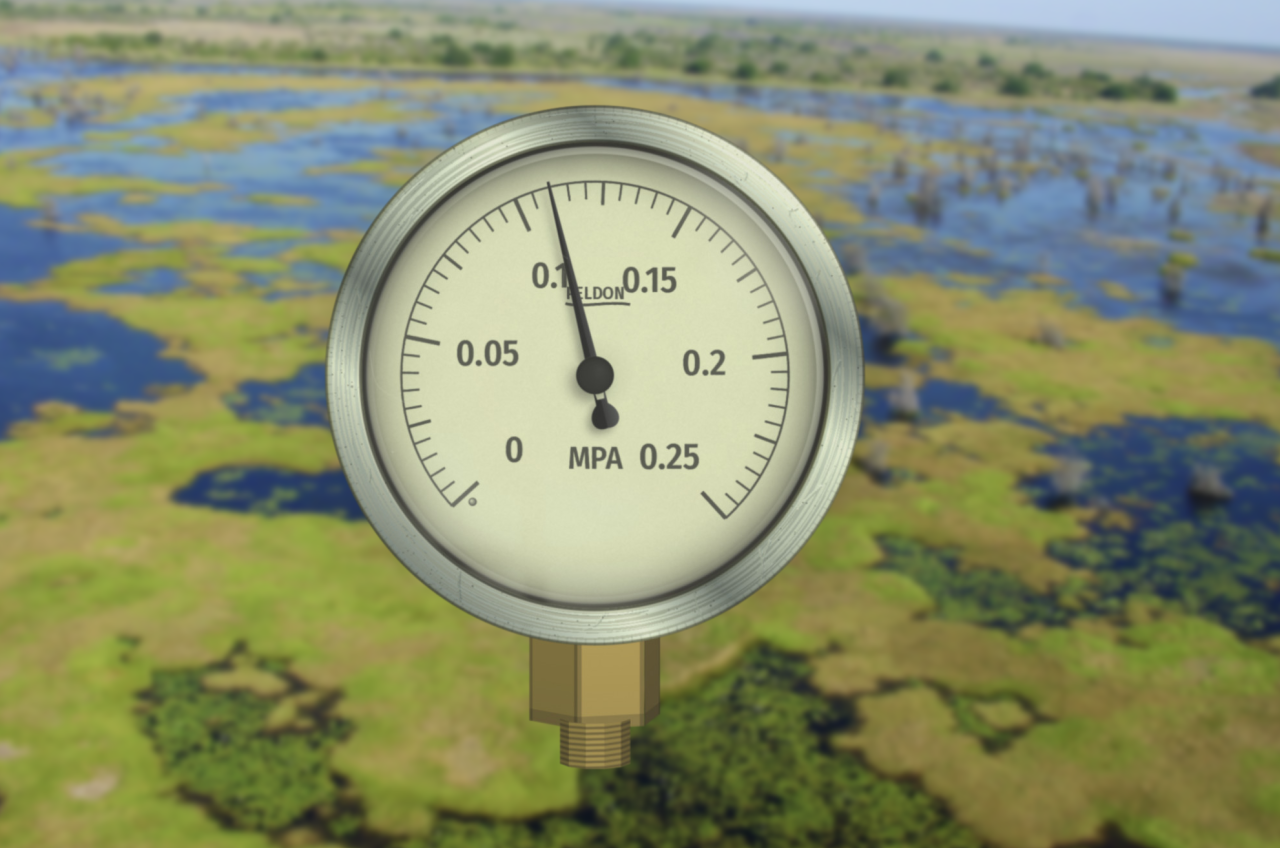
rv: 0.11; MPa
